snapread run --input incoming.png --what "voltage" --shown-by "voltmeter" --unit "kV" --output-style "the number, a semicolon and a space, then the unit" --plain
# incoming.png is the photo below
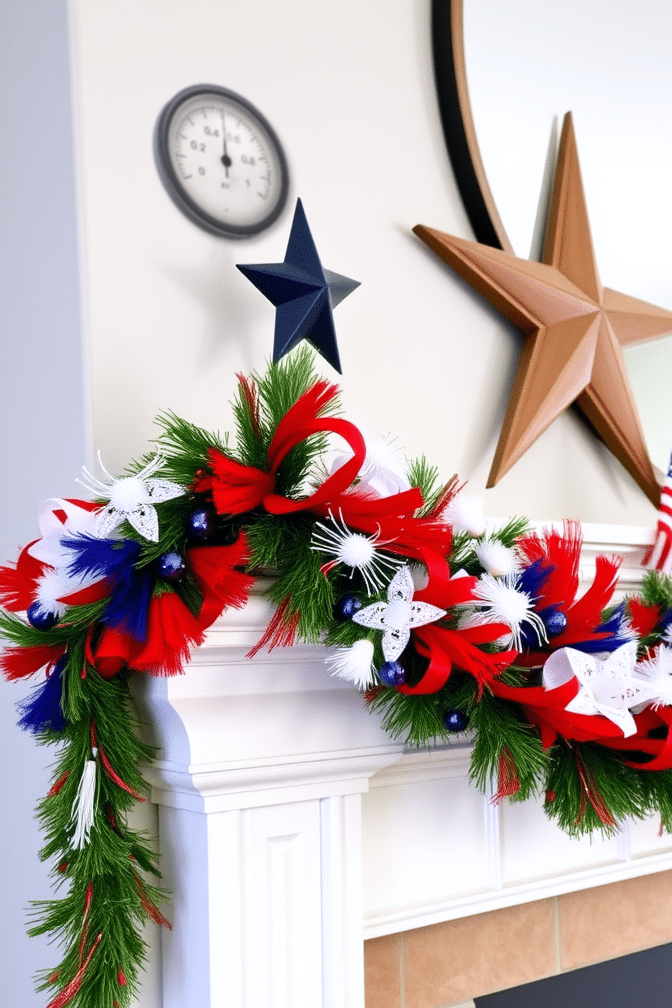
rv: 0.5; kV
